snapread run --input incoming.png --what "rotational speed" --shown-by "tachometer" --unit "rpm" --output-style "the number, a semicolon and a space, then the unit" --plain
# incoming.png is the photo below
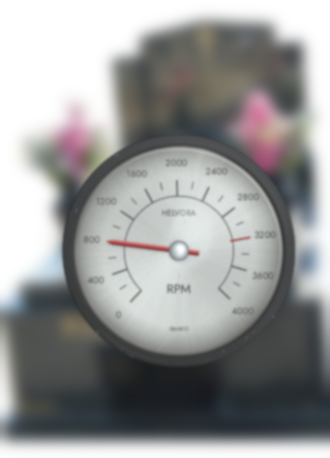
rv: 800; rpm
